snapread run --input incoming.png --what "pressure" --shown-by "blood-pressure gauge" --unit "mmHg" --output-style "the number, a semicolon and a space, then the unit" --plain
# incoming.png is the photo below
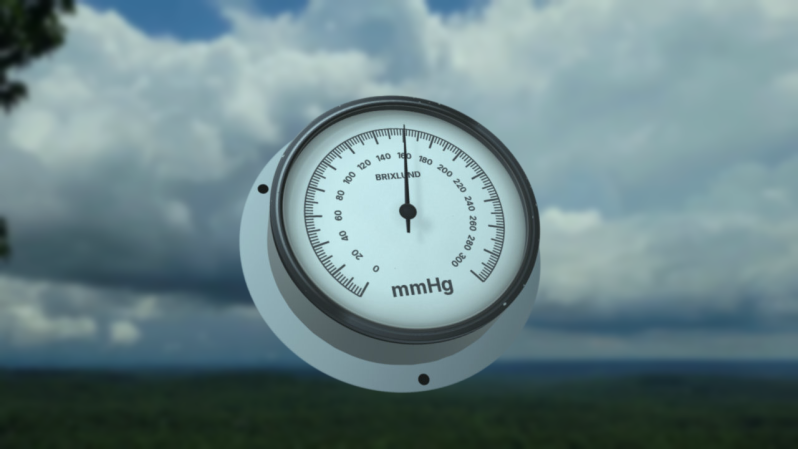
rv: 160; mmHg
